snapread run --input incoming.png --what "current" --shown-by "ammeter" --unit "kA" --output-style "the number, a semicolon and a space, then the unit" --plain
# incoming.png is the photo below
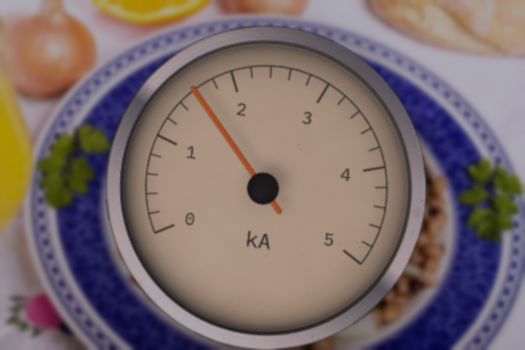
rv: 1.6; kA
